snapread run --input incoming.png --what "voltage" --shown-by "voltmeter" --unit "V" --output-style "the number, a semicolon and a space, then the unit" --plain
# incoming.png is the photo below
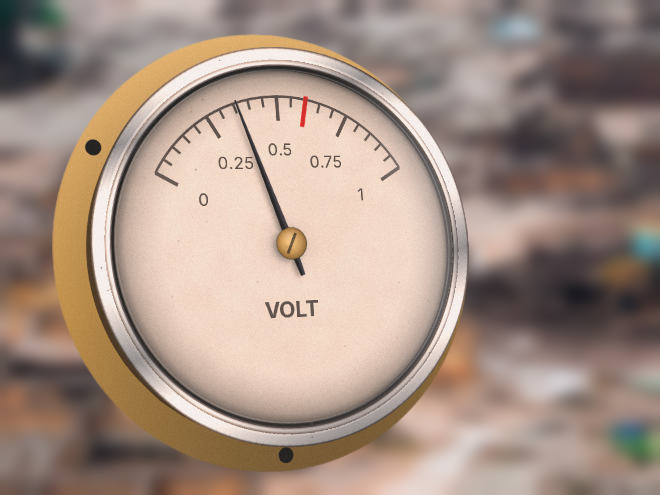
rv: 0.35; V
